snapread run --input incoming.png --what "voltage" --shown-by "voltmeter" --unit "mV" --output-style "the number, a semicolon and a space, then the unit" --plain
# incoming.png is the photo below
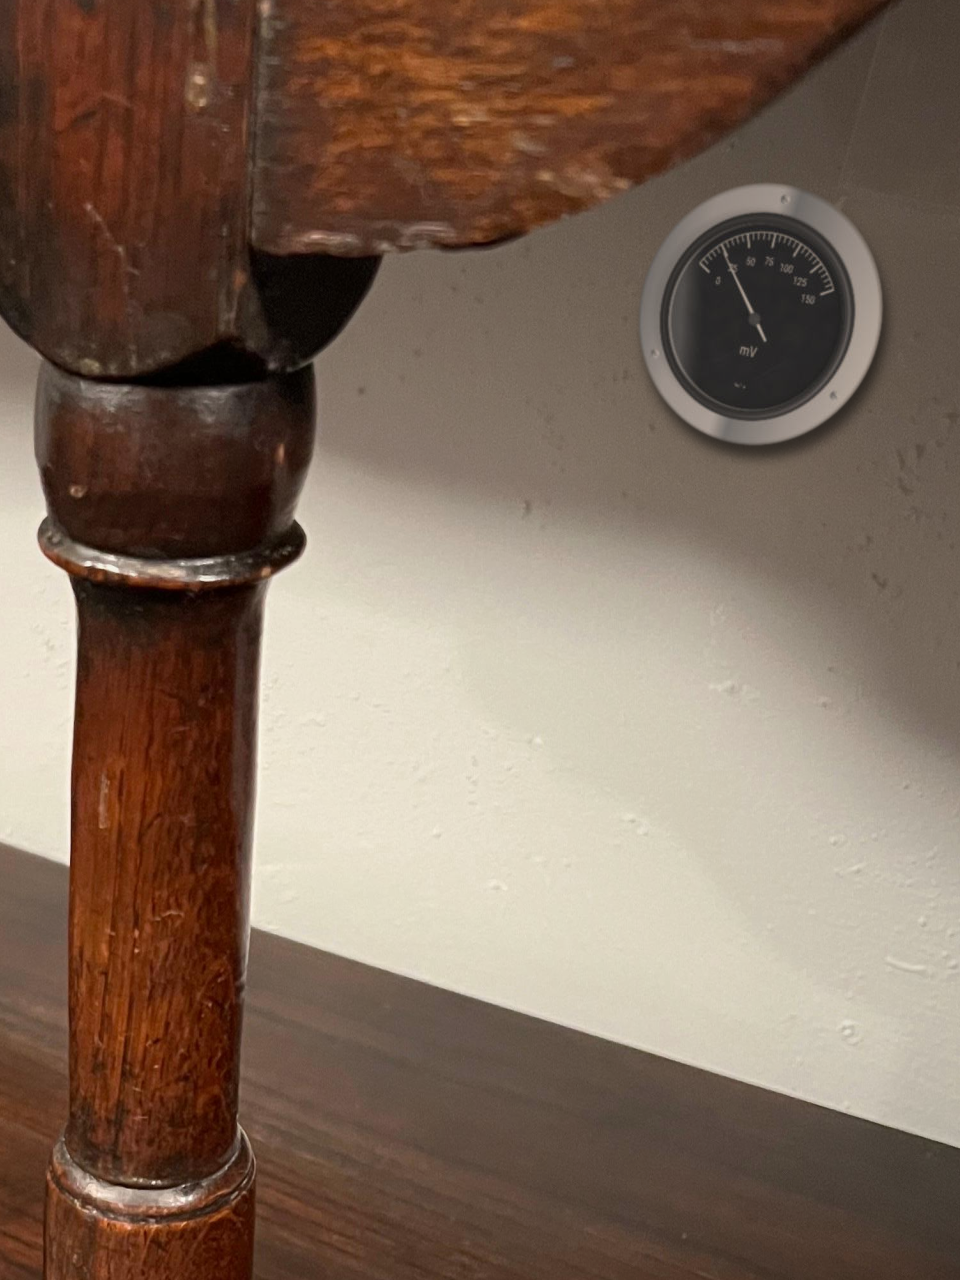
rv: 25; mV
